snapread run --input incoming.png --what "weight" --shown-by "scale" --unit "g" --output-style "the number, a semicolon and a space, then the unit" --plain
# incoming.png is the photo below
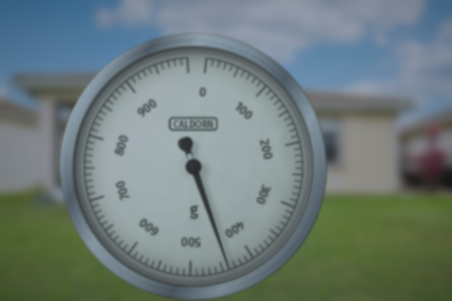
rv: 440; g
